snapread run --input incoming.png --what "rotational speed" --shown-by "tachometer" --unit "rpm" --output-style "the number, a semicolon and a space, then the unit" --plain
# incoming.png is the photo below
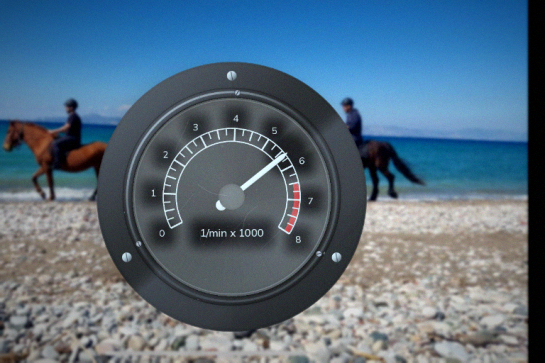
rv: 5625; rpm
